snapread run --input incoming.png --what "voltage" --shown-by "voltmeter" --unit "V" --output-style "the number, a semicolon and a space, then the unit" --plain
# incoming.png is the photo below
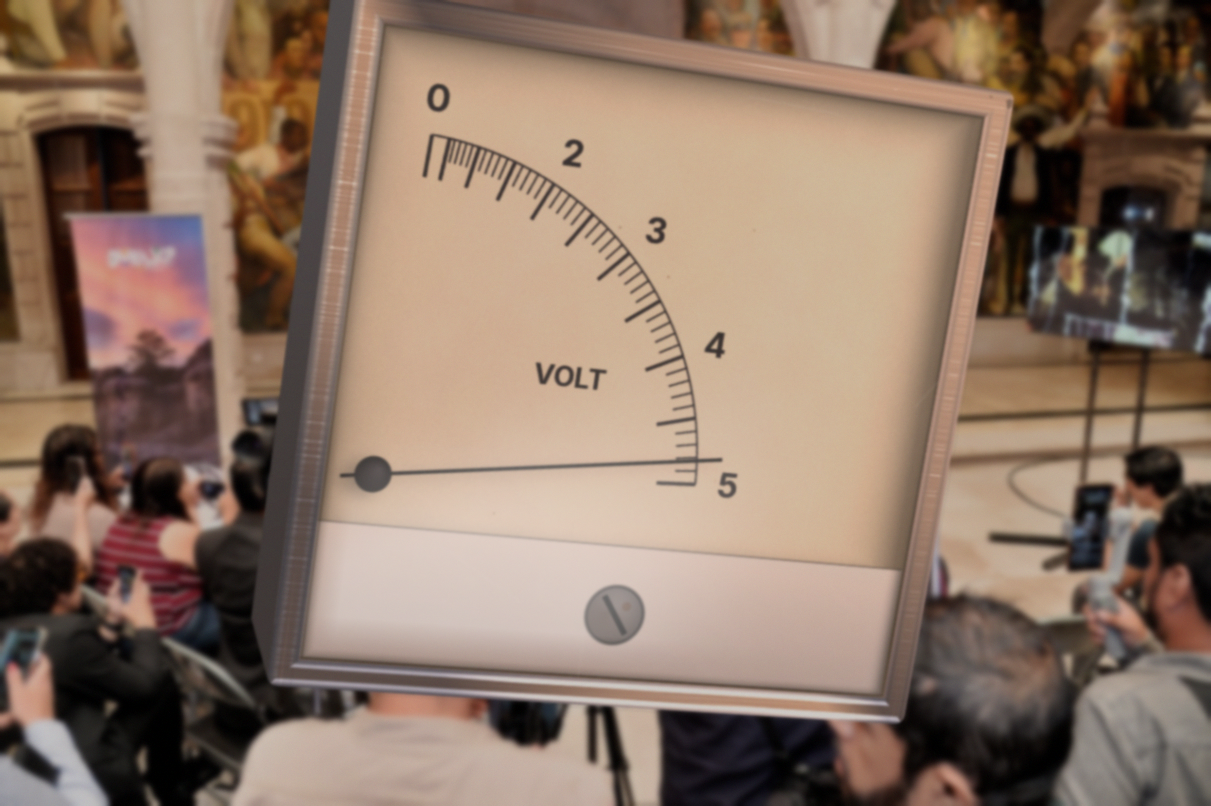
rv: 4.8; V
